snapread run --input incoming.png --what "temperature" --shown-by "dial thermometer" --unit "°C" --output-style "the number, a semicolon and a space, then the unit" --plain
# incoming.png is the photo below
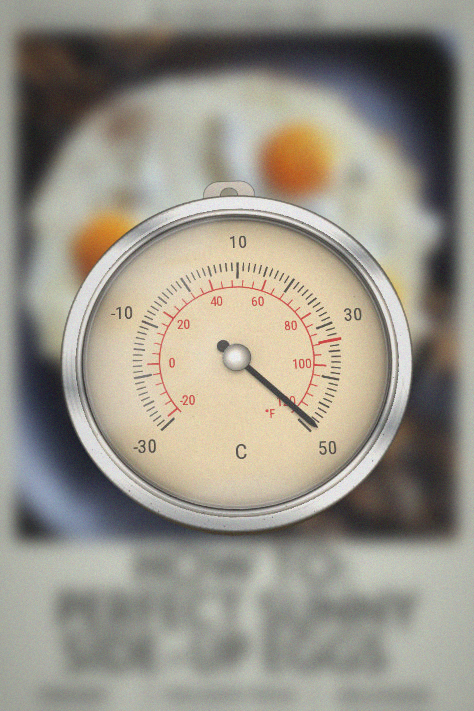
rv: 49; °C
